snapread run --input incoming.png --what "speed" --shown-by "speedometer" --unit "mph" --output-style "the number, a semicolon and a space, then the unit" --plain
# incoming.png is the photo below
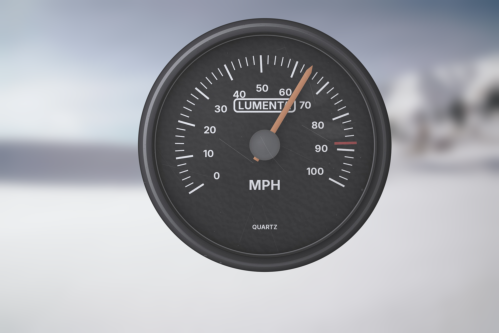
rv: 64; mph
